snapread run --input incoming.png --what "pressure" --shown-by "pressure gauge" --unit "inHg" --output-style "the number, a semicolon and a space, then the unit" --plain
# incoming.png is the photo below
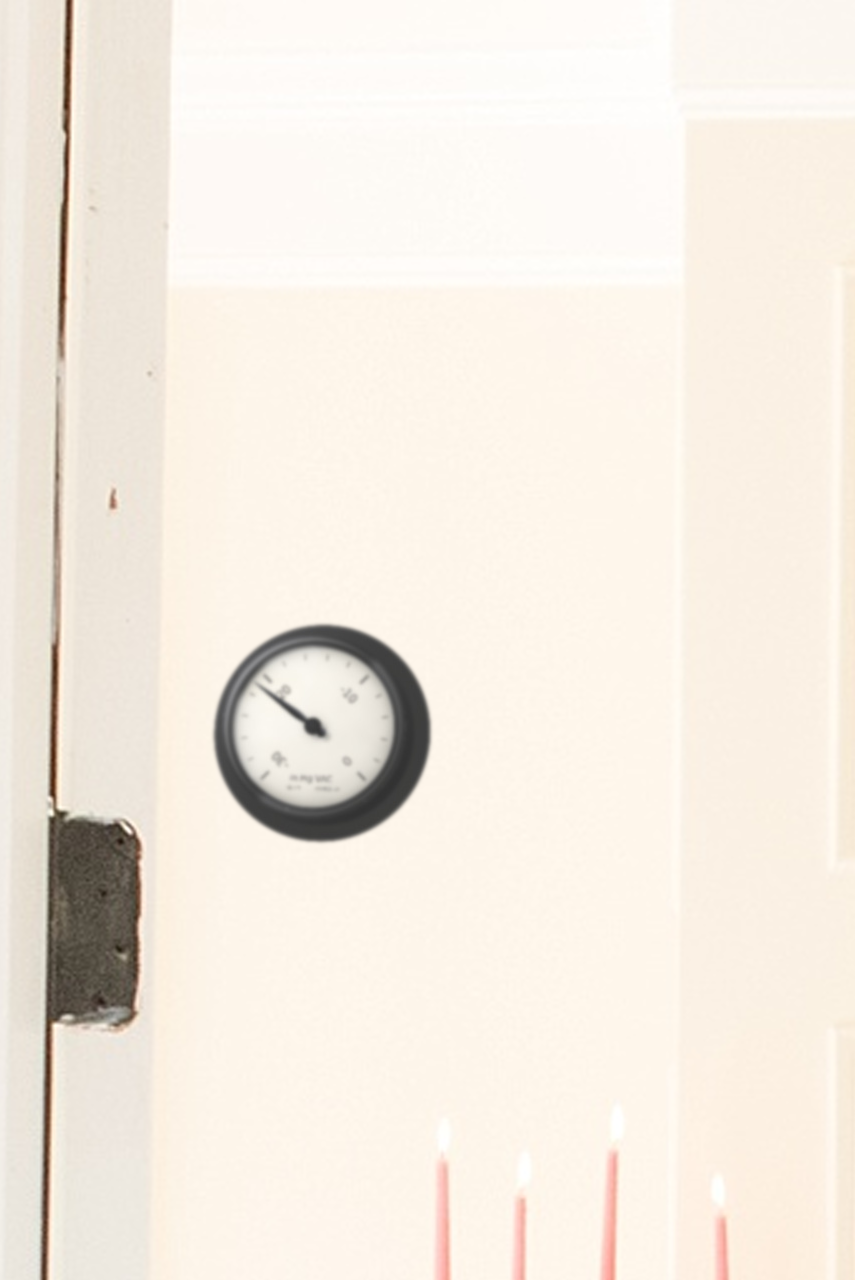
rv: -21; inHg
